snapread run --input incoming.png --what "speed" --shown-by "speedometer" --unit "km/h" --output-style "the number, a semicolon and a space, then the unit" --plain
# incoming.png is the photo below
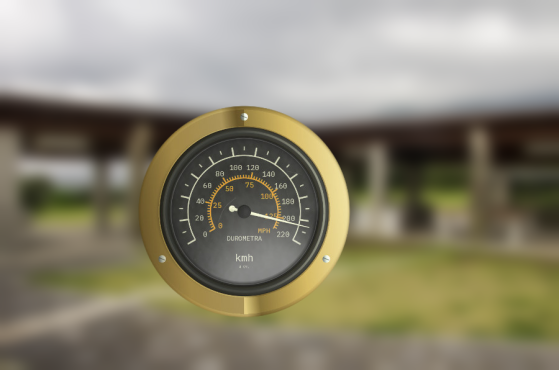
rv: 205; km/h
